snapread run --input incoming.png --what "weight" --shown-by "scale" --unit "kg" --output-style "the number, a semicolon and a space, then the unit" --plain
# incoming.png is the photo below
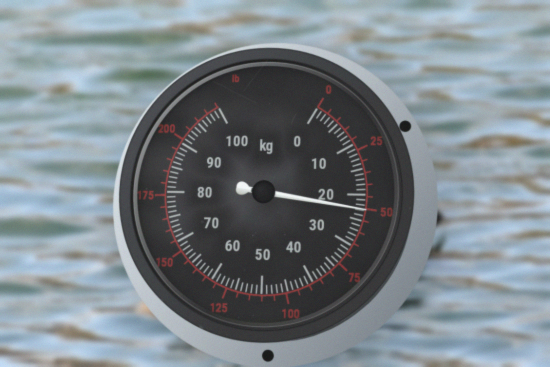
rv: 23; kg
